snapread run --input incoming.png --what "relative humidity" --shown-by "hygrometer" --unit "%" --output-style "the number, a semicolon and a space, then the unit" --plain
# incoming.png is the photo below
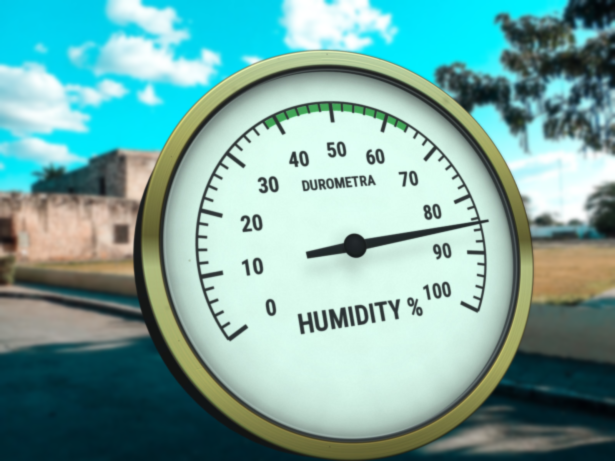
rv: 85; %
